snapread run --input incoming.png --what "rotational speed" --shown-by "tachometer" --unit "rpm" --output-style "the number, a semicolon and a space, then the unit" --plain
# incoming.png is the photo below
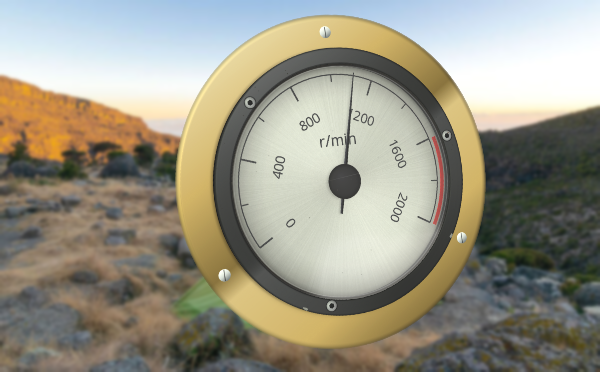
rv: 1100; rpm
